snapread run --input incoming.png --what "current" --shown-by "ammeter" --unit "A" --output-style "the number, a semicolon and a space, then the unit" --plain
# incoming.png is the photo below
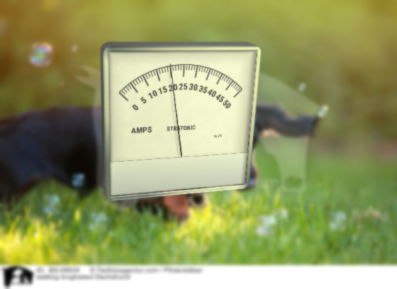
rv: 20; A
